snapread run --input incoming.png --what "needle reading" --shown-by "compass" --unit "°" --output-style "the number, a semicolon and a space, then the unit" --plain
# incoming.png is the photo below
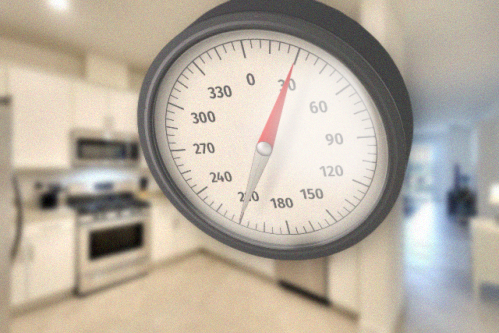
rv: 30; °
